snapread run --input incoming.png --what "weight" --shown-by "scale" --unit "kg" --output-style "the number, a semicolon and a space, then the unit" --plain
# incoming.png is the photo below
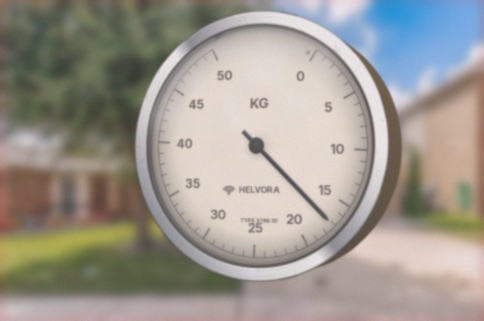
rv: 17; kg
